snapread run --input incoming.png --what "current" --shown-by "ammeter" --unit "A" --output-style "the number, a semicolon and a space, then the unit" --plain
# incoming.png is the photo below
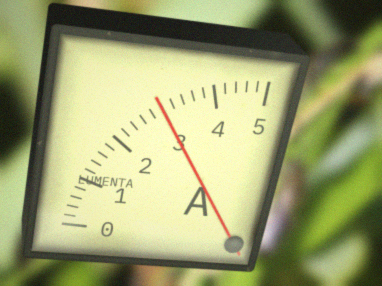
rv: 3; A
